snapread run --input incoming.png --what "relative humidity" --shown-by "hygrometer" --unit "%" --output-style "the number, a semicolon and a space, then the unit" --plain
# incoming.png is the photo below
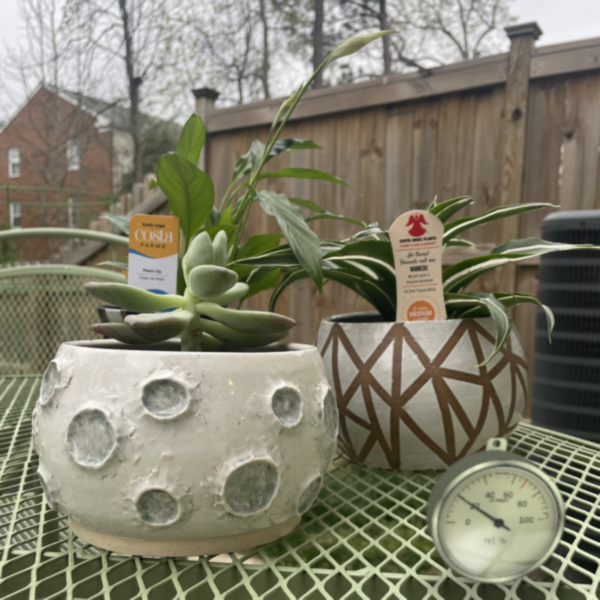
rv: 20; %
